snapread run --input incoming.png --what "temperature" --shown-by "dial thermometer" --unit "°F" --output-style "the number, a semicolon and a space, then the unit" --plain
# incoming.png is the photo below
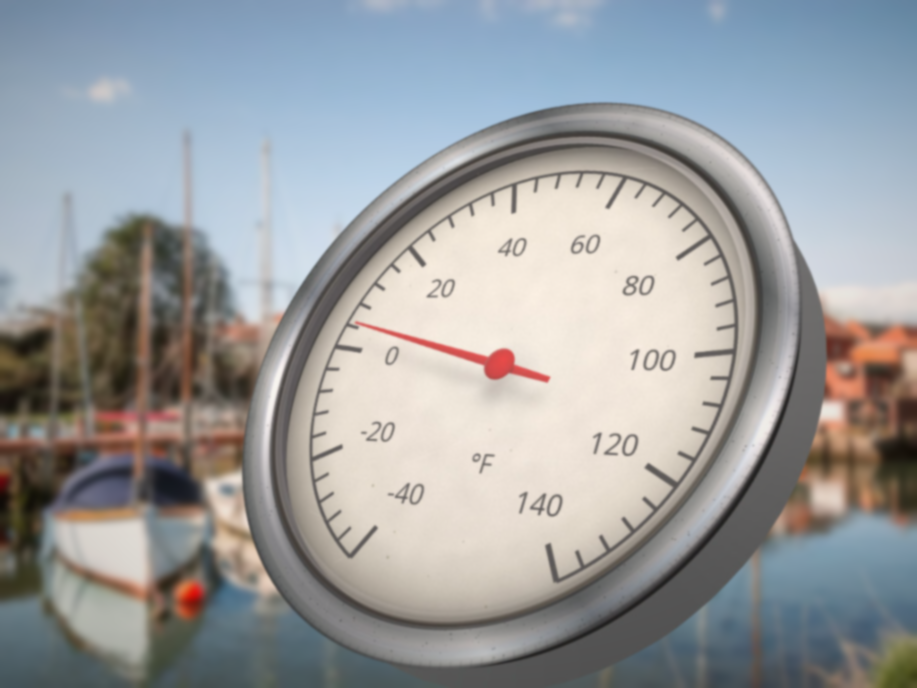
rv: 4; °F
